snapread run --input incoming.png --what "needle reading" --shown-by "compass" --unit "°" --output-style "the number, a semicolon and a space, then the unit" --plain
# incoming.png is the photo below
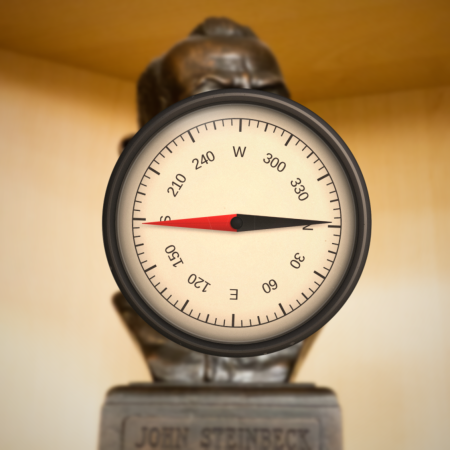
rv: 177.5; °
